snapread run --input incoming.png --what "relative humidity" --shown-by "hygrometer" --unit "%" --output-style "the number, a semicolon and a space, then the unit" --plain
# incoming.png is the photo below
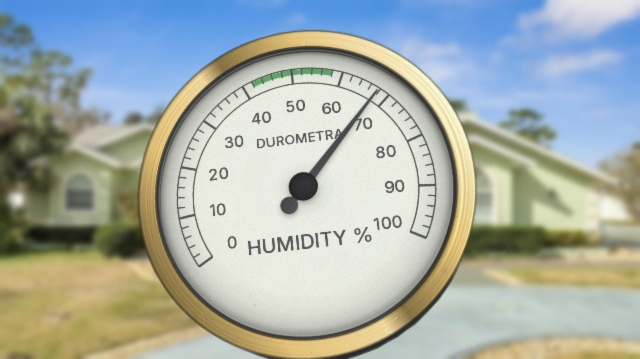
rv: 68; %
